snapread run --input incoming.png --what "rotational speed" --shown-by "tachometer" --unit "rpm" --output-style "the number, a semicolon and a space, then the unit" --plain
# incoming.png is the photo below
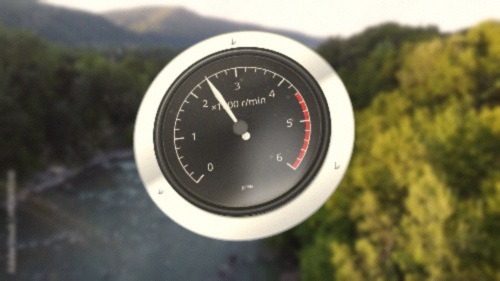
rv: 2400; rpm
